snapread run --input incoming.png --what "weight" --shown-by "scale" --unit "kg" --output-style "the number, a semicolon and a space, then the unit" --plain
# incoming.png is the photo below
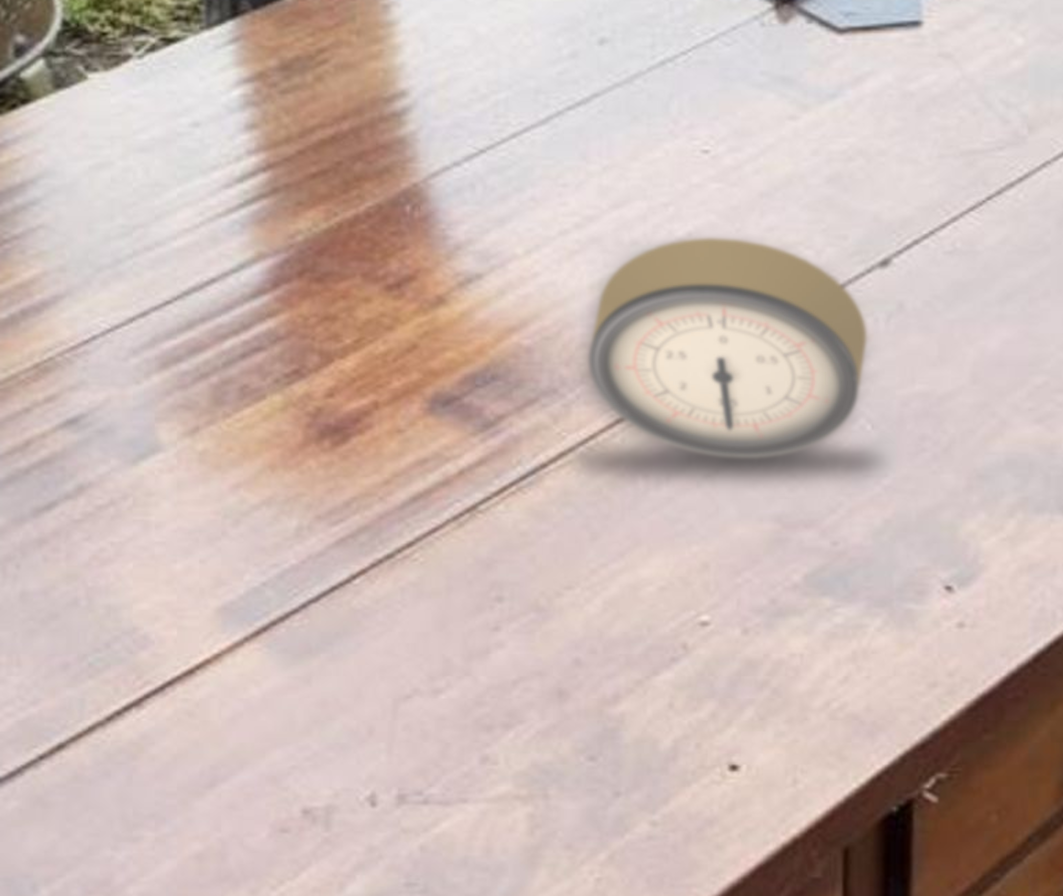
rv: 1.5; kg
